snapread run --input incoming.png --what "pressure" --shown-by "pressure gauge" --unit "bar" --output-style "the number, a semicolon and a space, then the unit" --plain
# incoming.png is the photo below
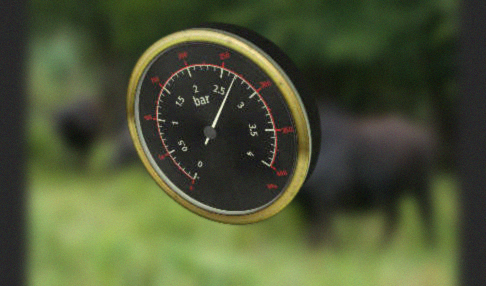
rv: 2.7; bar
